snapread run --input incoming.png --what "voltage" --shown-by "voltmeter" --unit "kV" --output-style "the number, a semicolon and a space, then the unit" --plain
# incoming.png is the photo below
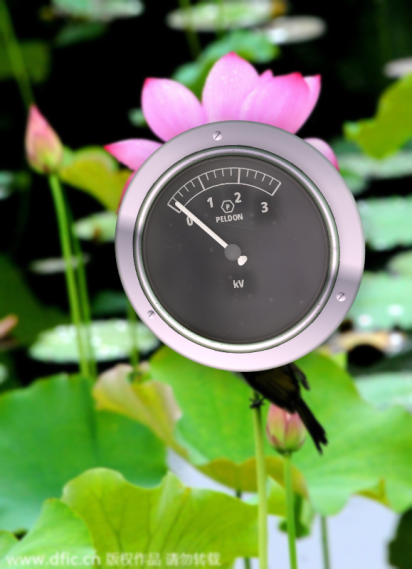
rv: 0.2; kV
